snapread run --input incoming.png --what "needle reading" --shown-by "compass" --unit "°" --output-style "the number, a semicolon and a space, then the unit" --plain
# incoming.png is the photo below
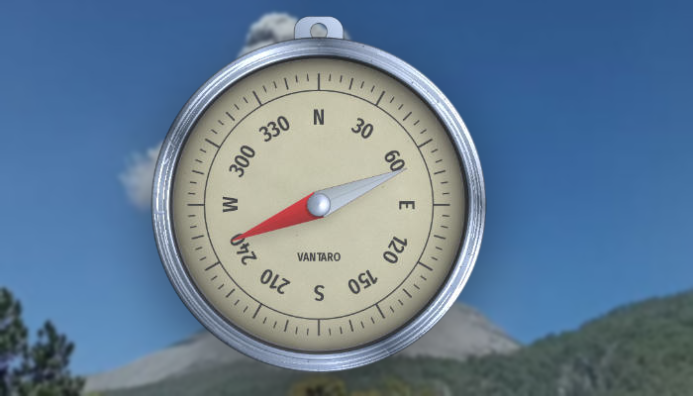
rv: 247.5; °
